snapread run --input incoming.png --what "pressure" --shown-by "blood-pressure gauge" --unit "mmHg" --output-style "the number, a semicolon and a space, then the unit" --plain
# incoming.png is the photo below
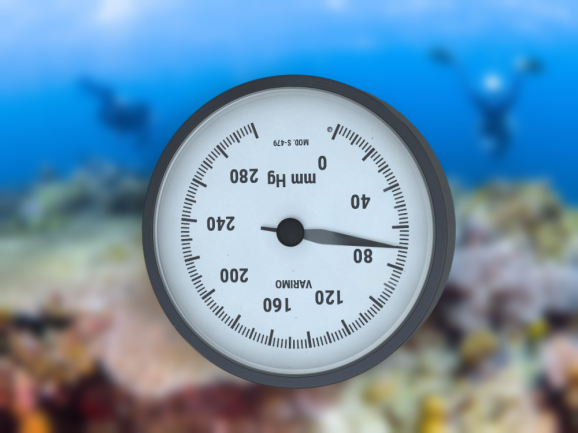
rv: 70; mmHg
